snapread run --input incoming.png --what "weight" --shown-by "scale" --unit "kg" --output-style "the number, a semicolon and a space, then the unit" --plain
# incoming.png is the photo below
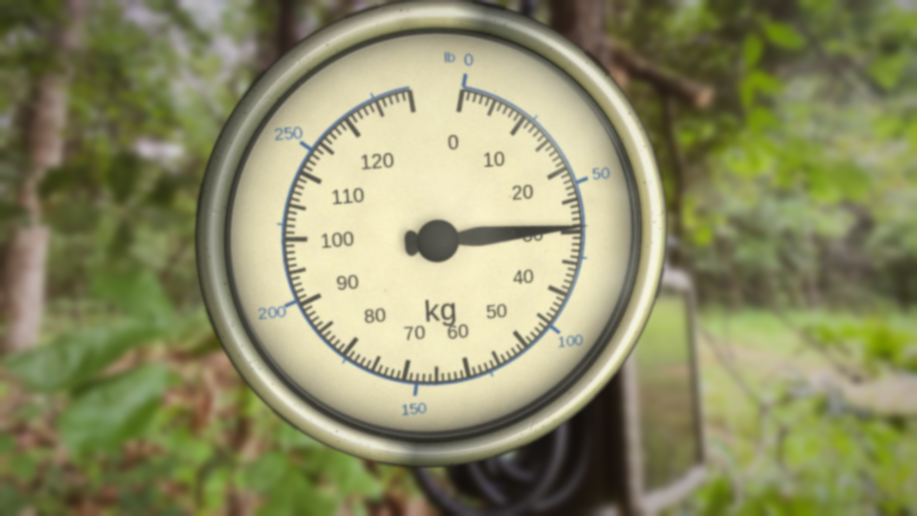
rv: 29; kg
